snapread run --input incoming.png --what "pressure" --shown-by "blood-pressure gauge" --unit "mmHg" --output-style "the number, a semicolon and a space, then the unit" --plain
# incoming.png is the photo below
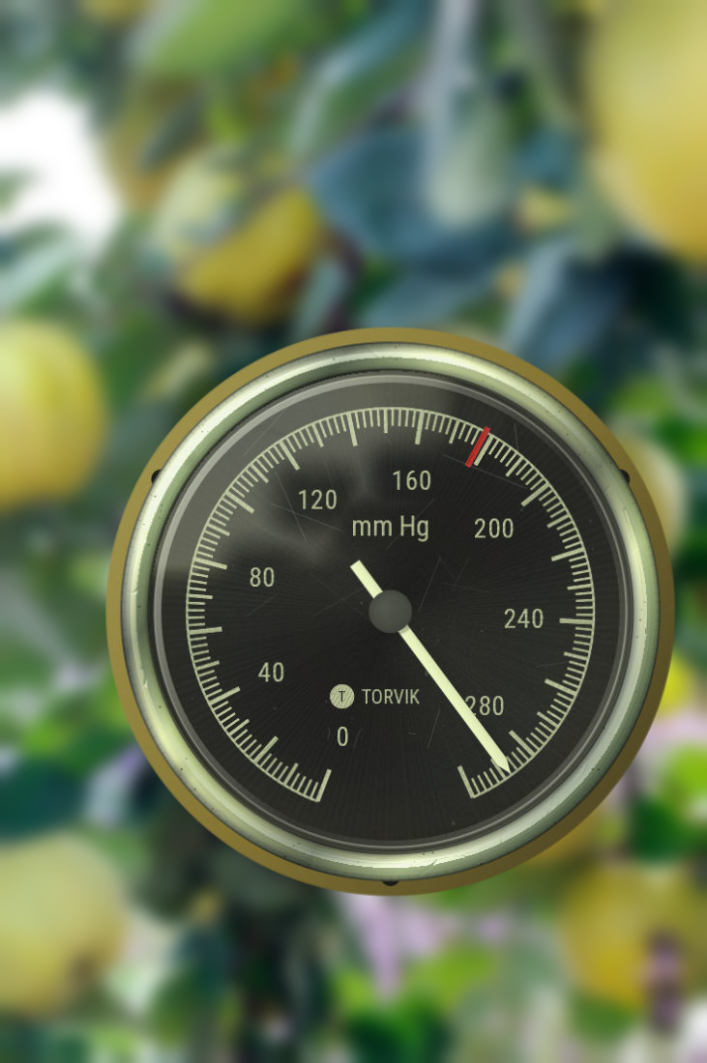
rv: 288; mmHg
